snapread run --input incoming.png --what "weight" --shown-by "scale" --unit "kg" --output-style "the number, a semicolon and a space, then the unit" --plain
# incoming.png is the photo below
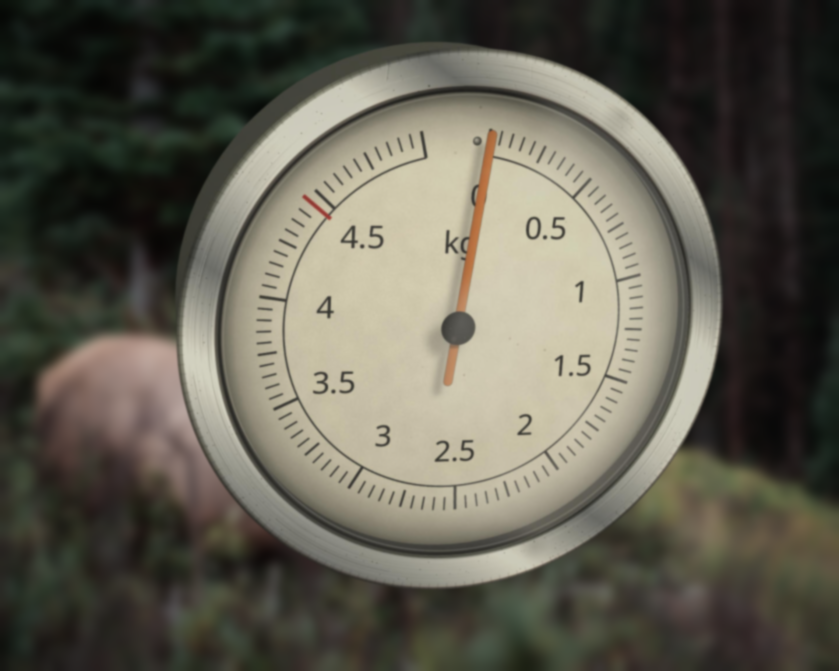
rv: 0; kg
